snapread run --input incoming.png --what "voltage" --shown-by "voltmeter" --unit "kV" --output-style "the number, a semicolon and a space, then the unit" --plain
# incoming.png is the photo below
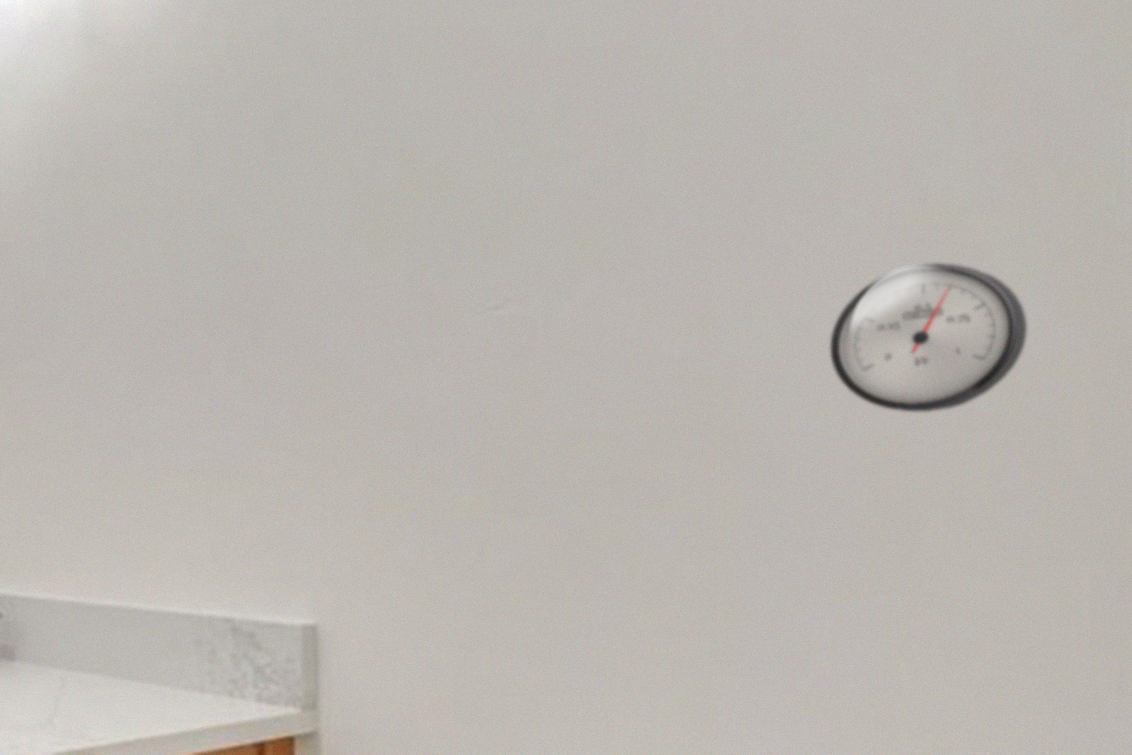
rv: 0.6; kV
